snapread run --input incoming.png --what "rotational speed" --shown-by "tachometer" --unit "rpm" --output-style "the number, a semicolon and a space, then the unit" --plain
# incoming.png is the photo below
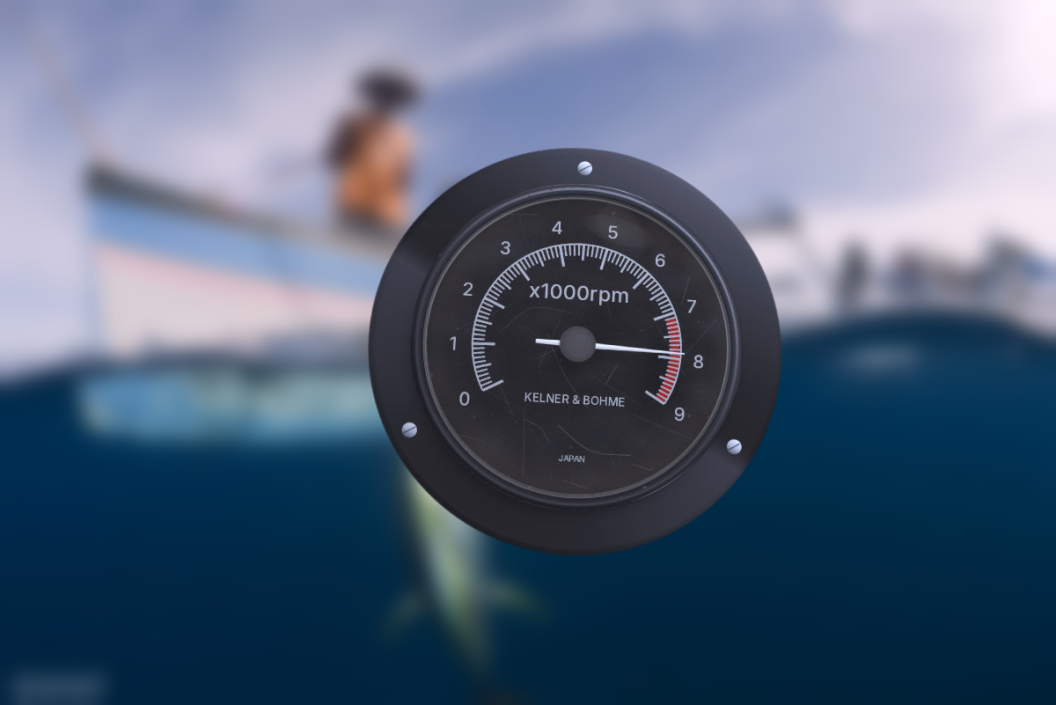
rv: 7900; rpm
